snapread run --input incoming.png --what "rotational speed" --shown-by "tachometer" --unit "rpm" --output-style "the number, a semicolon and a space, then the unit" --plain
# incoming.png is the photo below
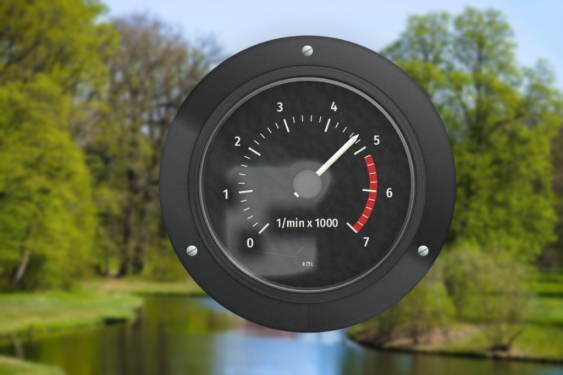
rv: 4700; rpm
